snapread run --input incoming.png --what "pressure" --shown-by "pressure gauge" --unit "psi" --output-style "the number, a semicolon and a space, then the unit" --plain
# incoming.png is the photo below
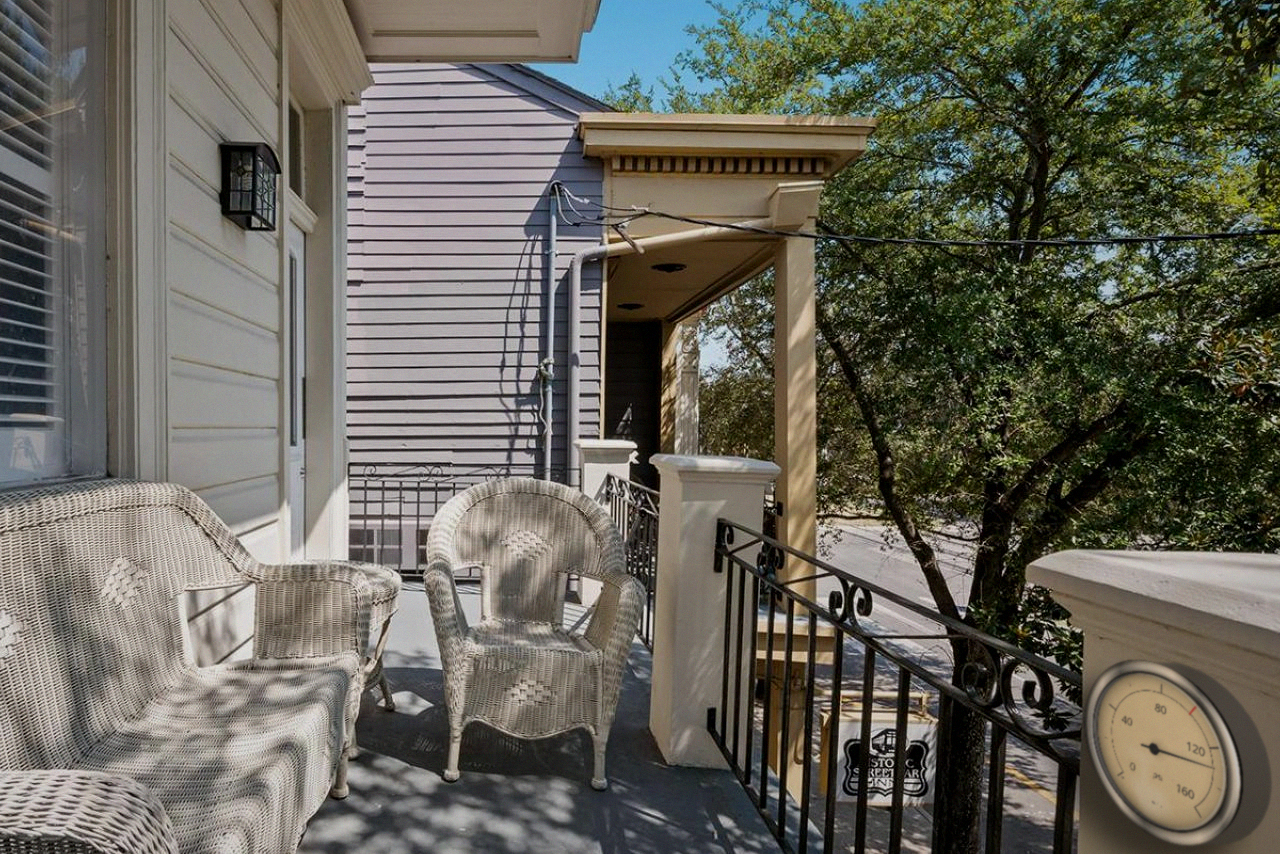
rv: 130; psi
